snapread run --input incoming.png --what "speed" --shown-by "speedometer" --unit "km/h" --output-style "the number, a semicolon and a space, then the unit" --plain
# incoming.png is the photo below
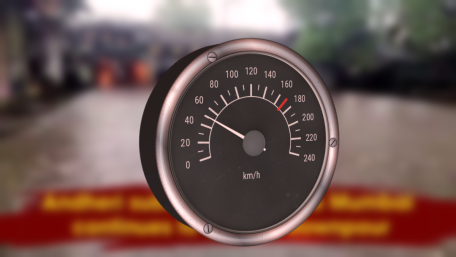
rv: 50; km/h
